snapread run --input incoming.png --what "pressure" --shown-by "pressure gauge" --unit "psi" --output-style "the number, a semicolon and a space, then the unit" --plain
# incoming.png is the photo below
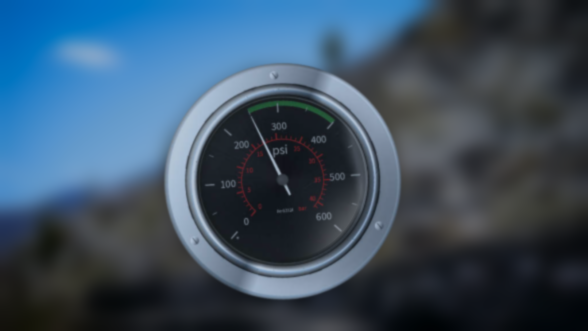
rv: 250; psi
